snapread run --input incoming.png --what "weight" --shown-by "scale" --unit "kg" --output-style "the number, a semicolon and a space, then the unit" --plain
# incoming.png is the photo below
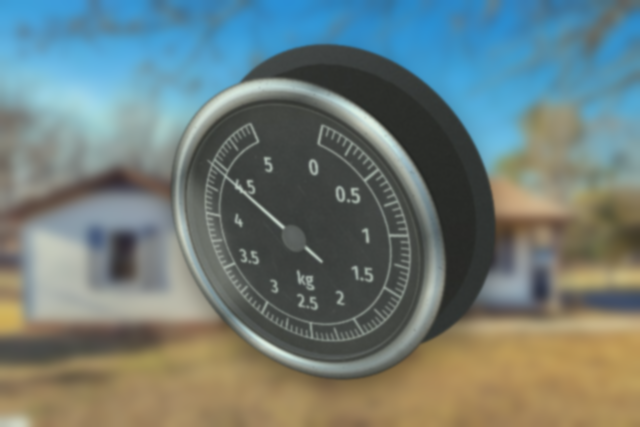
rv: 4.5; kg
